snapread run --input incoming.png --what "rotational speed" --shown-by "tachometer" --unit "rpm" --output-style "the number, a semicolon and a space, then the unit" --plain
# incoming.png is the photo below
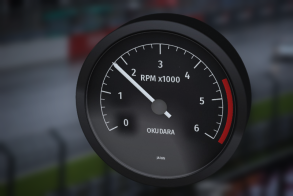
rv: 1800; rpm
